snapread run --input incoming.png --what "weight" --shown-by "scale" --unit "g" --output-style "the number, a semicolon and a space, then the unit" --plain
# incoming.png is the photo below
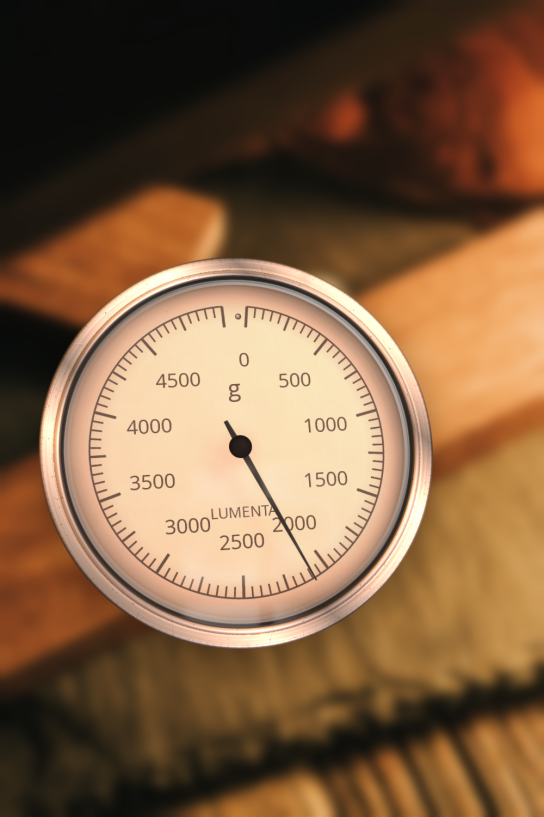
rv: 2100; g
